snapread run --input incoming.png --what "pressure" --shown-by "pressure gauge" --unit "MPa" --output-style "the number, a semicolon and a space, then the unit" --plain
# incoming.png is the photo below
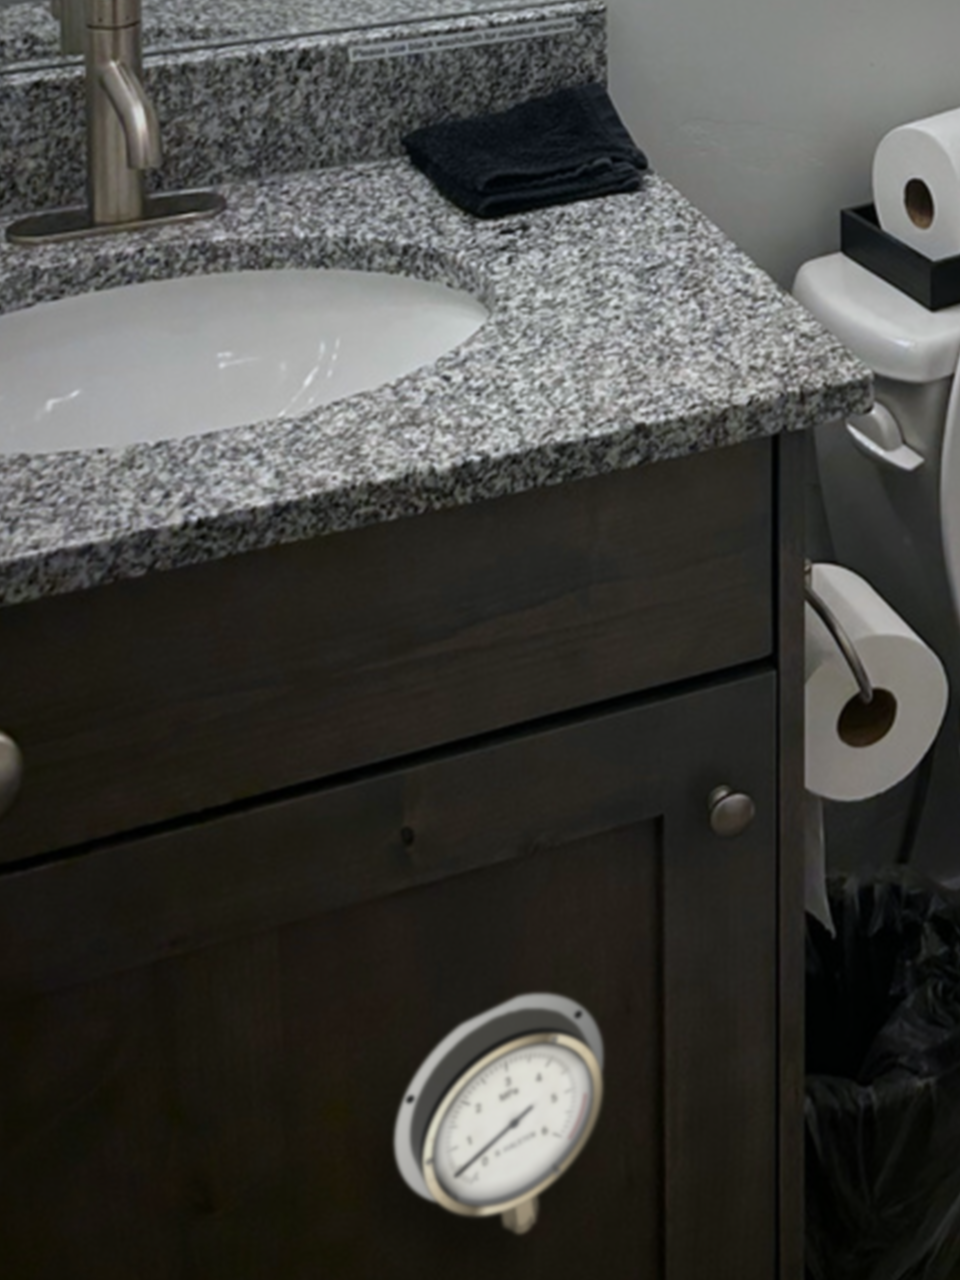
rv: 0.5; MPa
